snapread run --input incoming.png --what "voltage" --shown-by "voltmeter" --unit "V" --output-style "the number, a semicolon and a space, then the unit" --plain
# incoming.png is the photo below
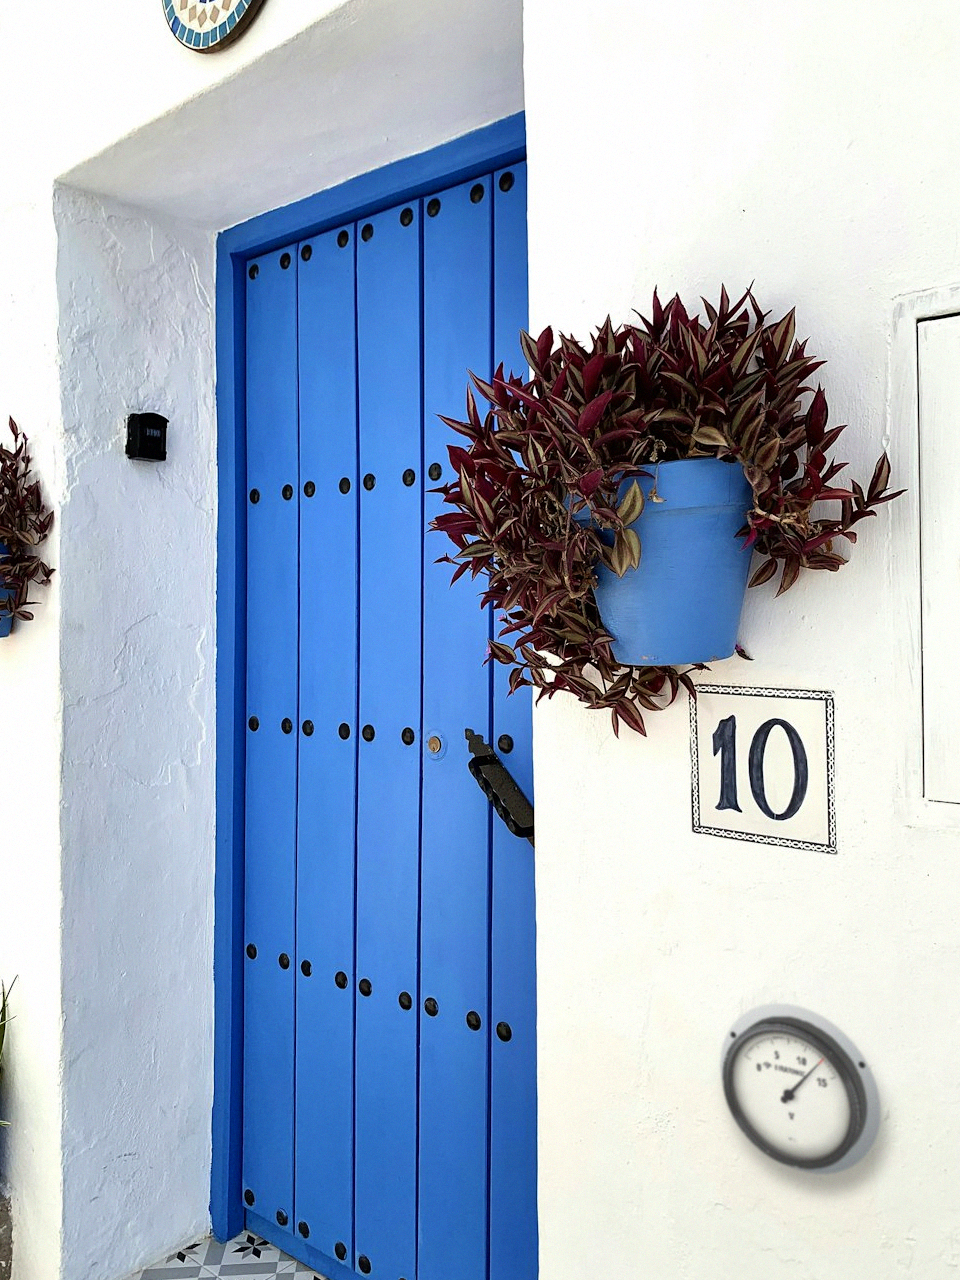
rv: 12.5; V
